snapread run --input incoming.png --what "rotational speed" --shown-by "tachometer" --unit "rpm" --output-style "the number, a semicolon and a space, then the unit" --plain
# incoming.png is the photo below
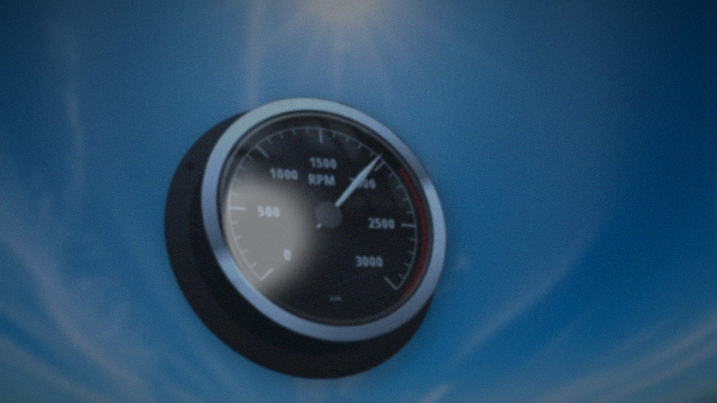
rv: 1950; rpm
